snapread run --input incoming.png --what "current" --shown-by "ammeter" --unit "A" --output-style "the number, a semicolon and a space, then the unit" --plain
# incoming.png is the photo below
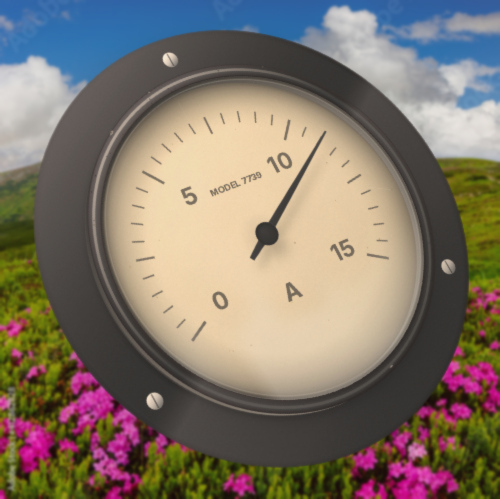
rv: 11; A
